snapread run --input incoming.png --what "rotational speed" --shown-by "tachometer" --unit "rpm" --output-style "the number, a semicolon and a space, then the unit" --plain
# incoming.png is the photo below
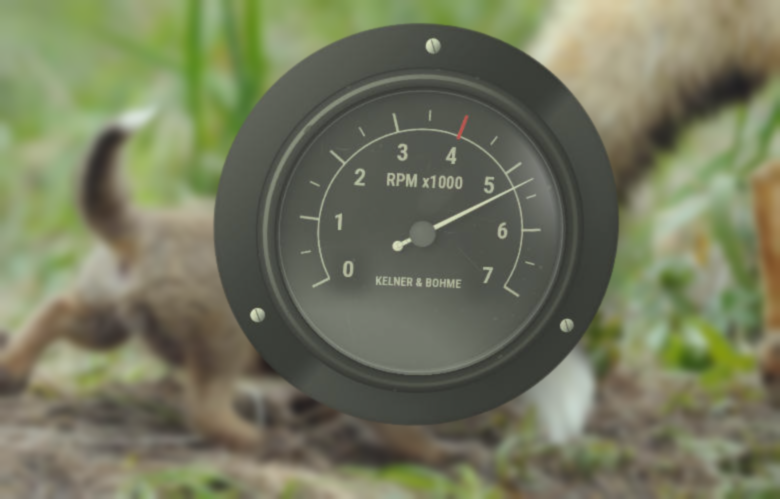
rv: 5250; rpm
